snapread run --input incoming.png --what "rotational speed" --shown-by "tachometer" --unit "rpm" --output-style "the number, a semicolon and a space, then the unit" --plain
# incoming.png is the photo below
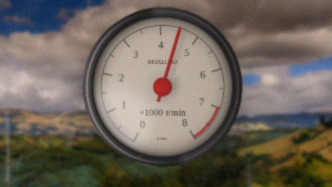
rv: 4500; rpm
